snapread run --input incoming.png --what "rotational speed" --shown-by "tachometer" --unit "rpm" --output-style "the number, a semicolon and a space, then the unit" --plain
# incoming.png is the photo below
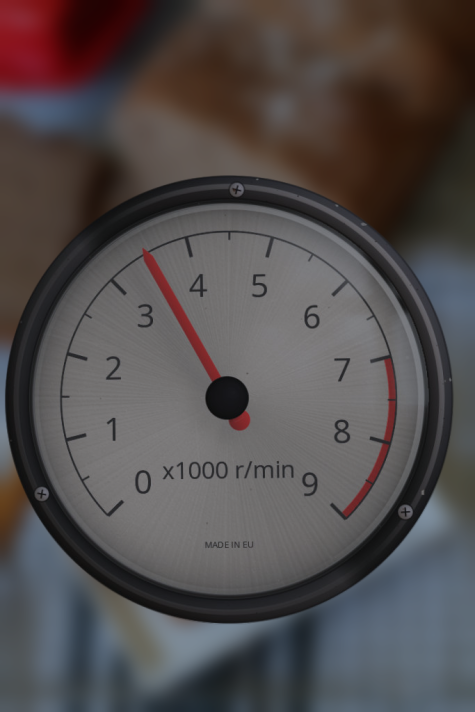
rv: 3500; rpm
